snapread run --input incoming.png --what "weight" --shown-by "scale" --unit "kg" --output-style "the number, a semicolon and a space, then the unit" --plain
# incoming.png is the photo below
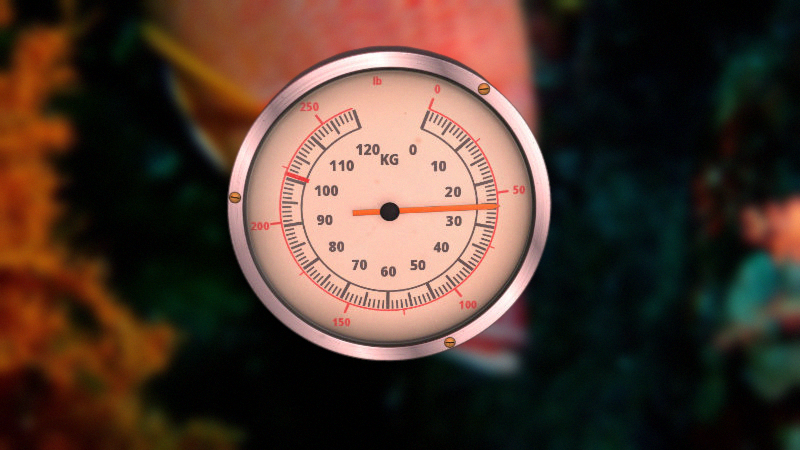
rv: 25; kg
